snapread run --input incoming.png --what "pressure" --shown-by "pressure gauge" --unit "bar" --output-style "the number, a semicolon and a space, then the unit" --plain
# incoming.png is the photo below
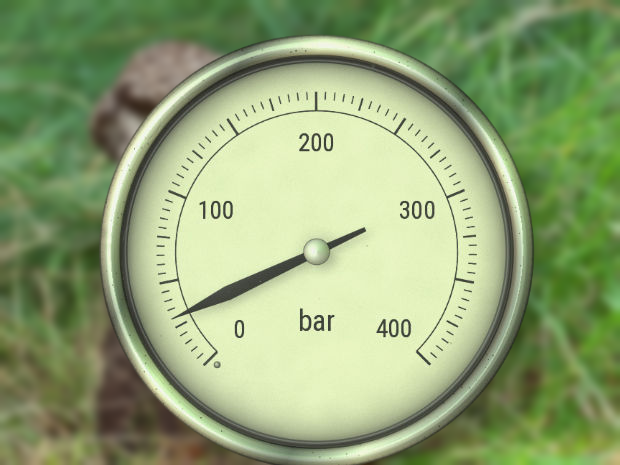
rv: 30; bar
